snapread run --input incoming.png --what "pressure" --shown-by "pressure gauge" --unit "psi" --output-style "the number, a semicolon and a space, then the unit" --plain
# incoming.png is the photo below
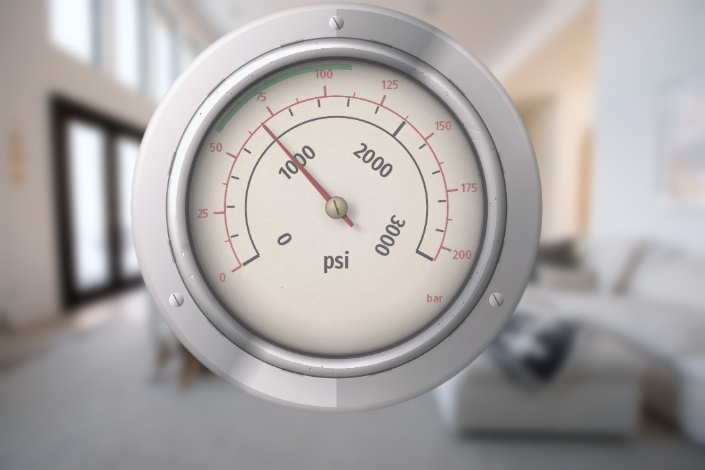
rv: 1000; psi
